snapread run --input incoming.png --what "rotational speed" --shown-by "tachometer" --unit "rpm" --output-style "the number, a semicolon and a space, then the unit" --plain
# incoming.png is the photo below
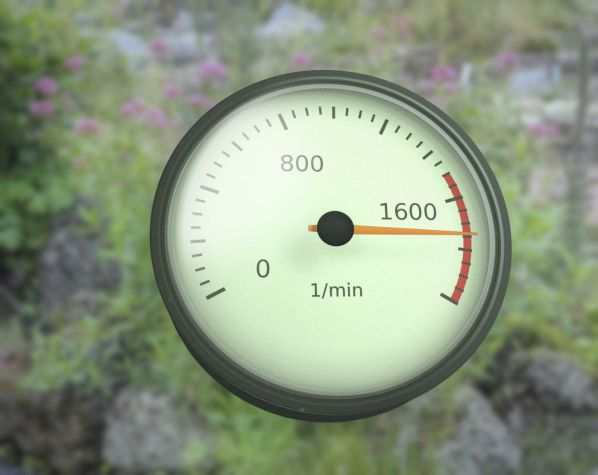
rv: 1750; rpm
